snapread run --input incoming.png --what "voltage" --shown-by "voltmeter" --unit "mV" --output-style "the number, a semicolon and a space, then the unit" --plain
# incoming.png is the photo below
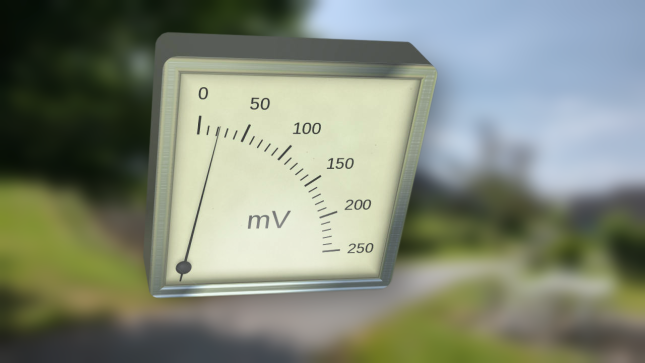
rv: 20; mV
